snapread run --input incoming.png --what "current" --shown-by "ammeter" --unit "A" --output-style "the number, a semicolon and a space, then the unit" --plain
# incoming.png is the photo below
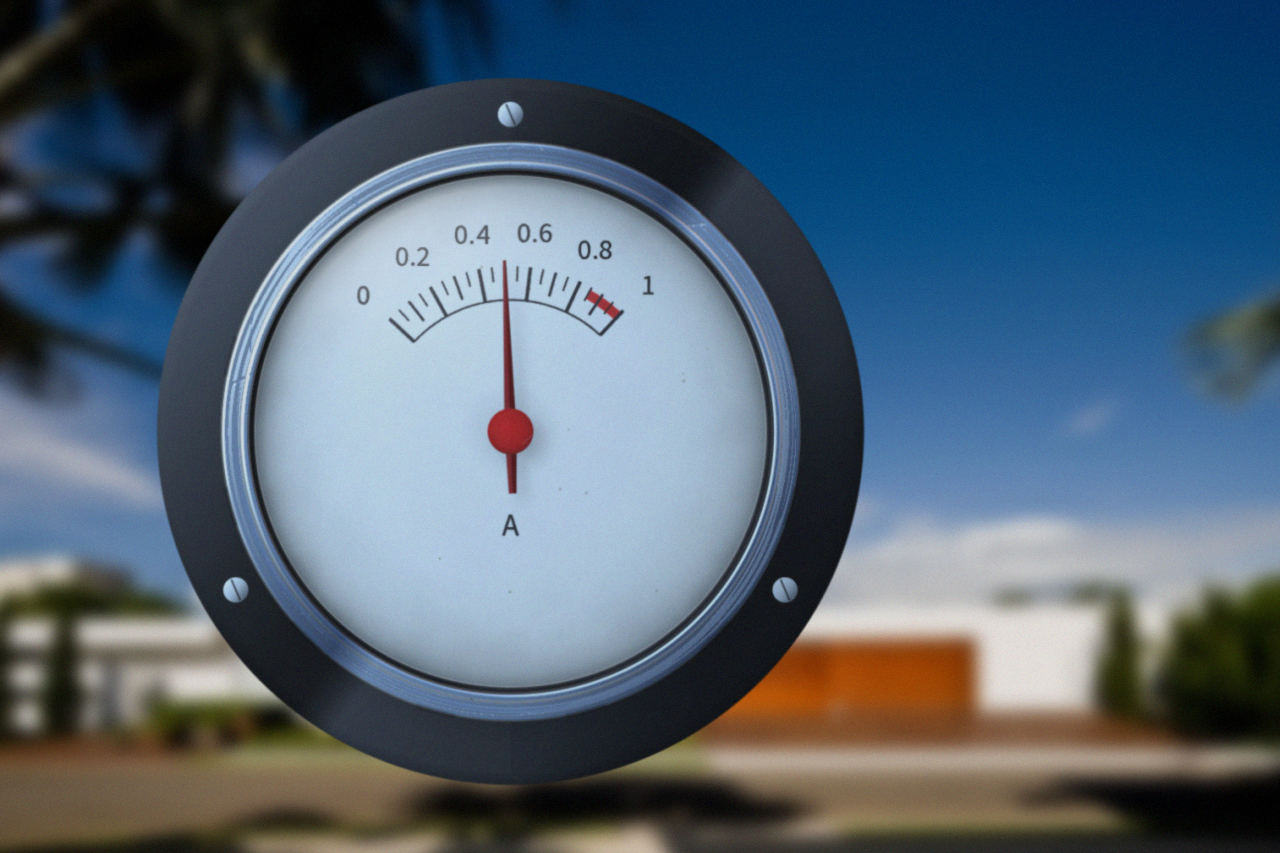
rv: 0.5; A
